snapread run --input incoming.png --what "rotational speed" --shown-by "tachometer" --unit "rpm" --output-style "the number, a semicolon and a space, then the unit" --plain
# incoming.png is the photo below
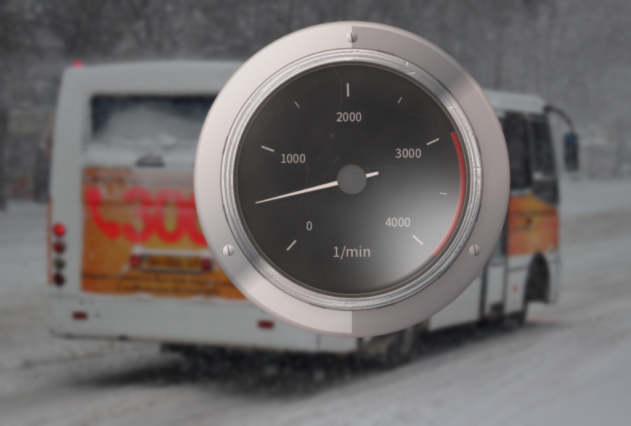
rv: 500; rpm
